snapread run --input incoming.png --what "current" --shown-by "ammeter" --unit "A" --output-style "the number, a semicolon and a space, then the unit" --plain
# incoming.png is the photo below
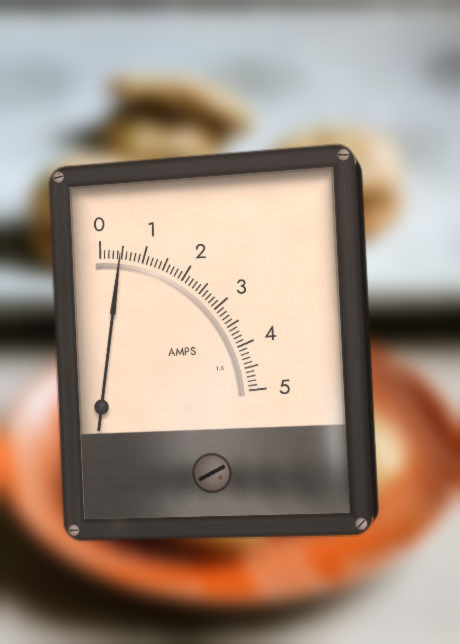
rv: 0.5; A
